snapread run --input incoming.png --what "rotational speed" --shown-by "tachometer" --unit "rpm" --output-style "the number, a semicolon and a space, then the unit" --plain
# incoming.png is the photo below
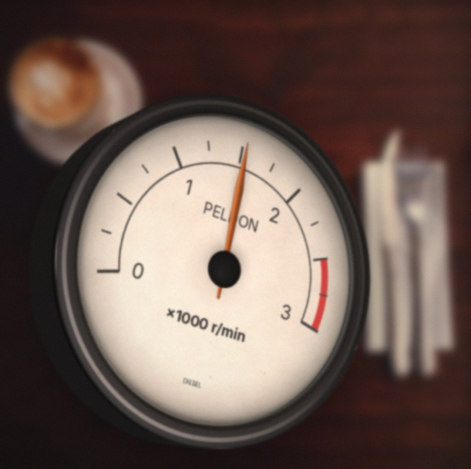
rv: 1500; rpm
